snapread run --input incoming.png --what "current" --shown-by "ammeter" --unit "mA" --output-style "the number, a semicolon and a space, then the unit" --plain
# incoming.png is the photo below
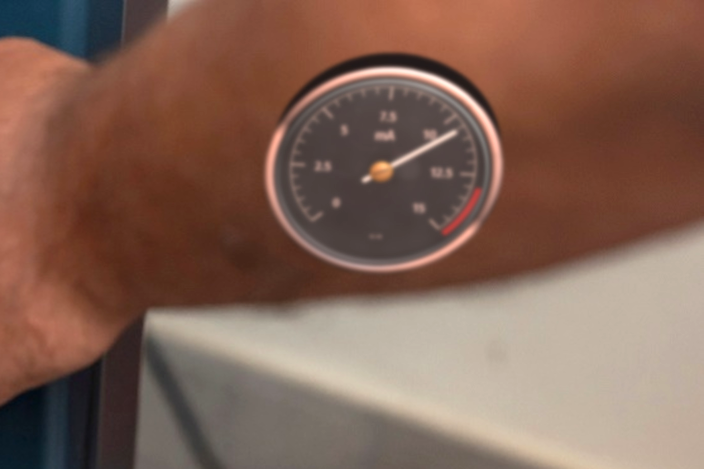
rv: 10.5; mA
